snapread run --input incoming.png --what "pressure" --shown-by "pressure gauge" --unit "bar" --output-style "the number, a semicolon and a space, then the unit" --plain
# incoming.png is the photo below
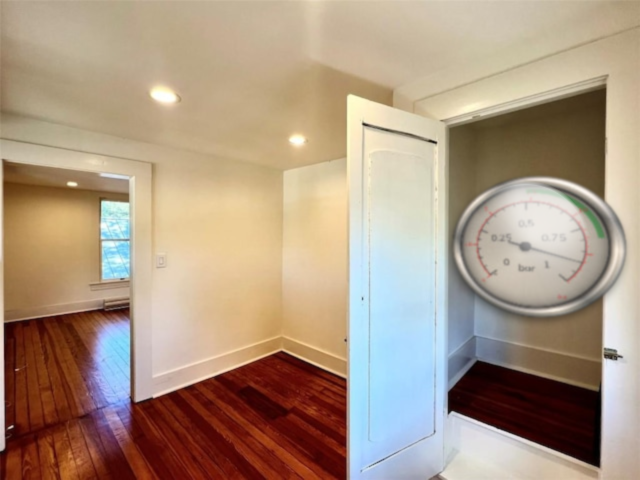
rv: 0.9; bar
